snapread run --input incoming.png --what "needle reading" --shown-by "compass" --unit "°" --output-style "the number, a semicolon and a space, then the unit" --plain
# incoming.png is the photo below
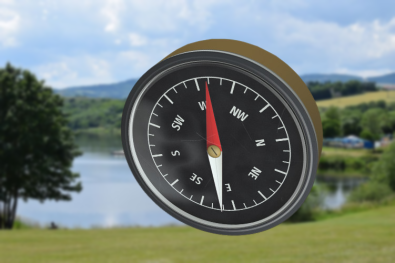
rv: 280; °
